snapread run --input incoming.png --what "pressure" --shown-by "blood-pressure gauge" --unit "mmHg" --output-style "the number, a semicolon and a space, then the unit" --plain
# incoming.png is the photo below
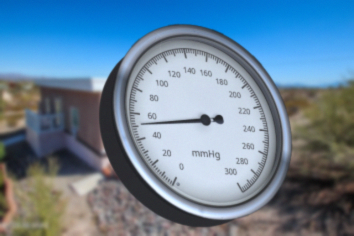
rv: 50; mmHg
